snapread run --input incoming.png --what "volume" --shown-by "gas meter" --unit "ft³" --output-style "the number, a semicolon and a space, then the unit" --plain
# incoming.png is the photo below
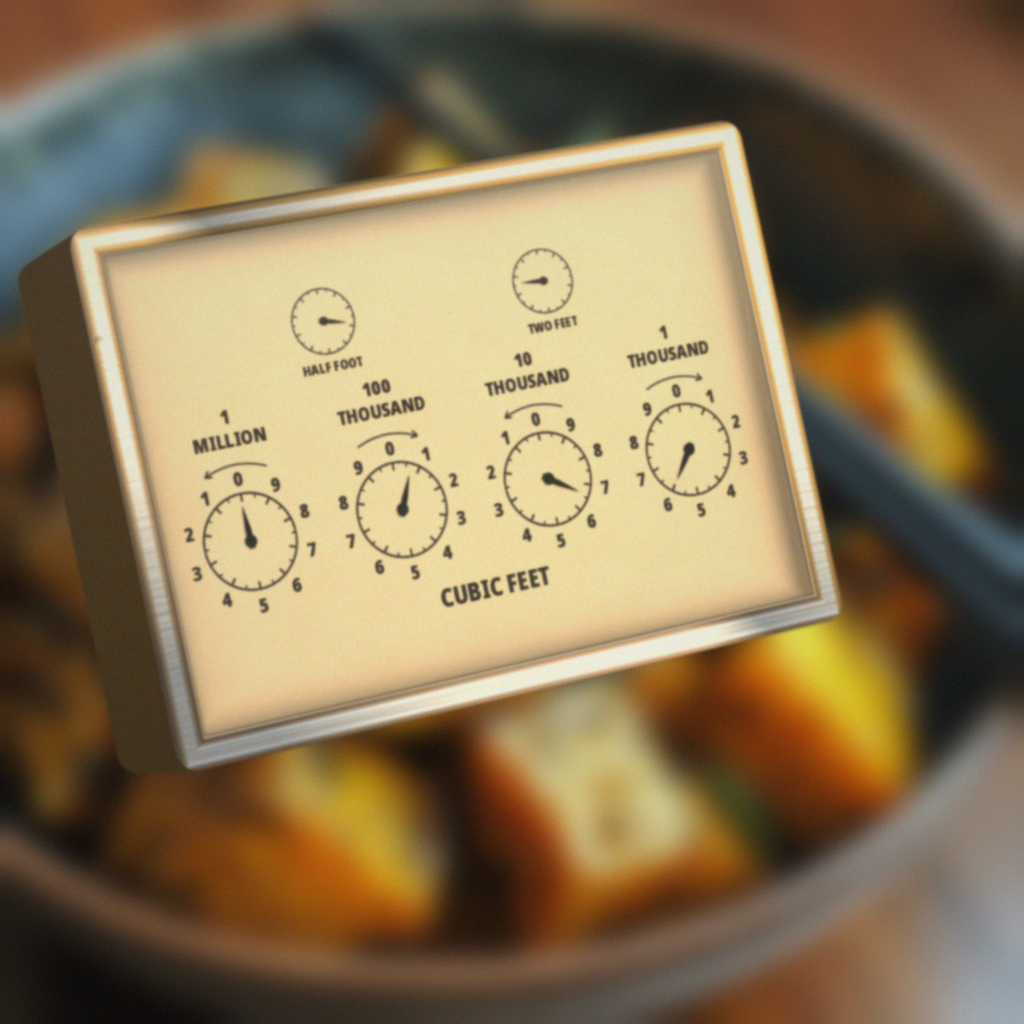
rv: 6600; ft³
